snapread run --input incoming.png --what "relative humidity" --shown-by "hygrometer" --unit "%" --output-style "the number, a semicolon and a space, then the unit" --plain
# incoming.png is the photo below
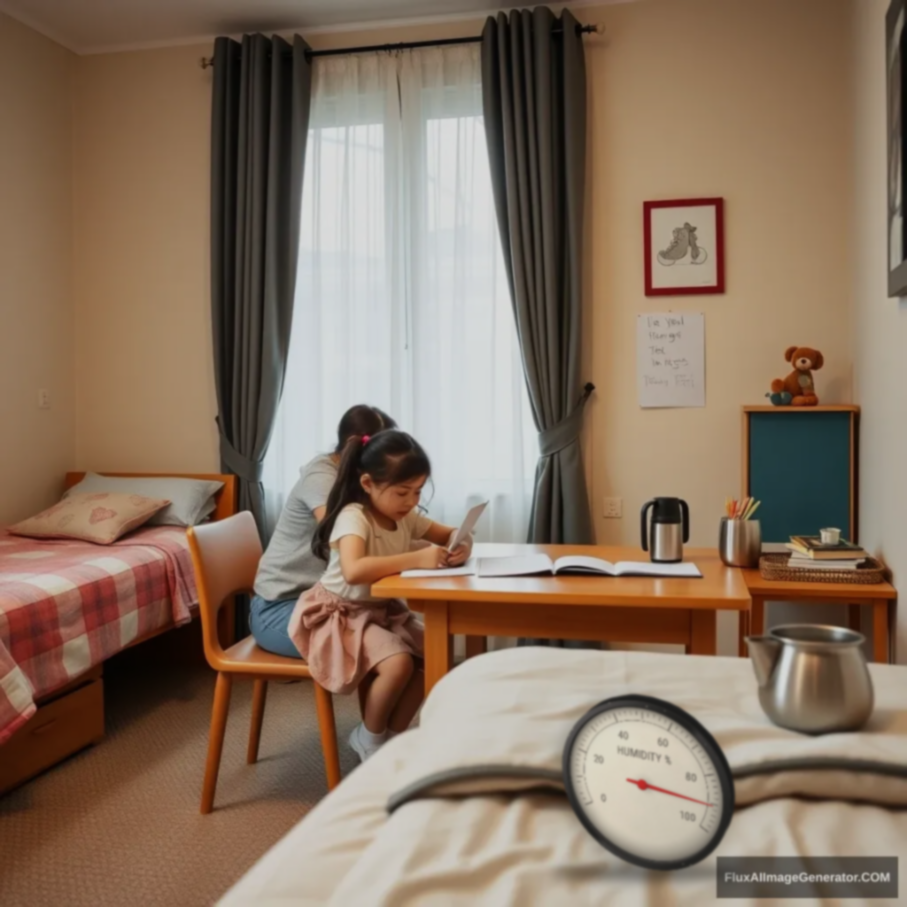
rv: 90; %
